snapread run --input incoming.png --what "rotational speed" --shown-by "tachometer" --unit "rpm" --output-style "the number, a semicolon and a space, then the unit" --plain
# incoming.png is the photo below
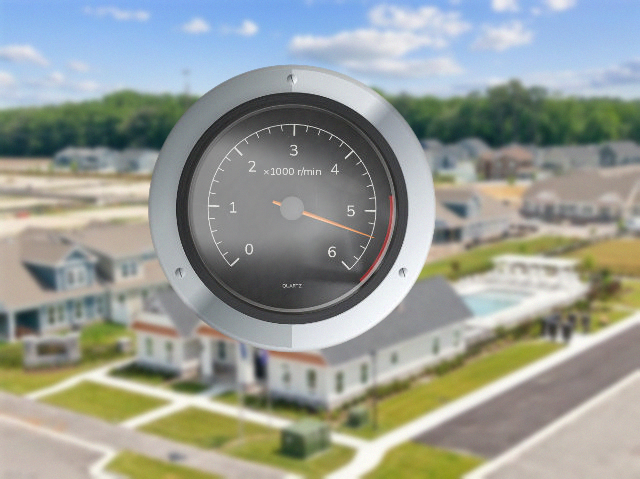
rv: 5400; rpm
